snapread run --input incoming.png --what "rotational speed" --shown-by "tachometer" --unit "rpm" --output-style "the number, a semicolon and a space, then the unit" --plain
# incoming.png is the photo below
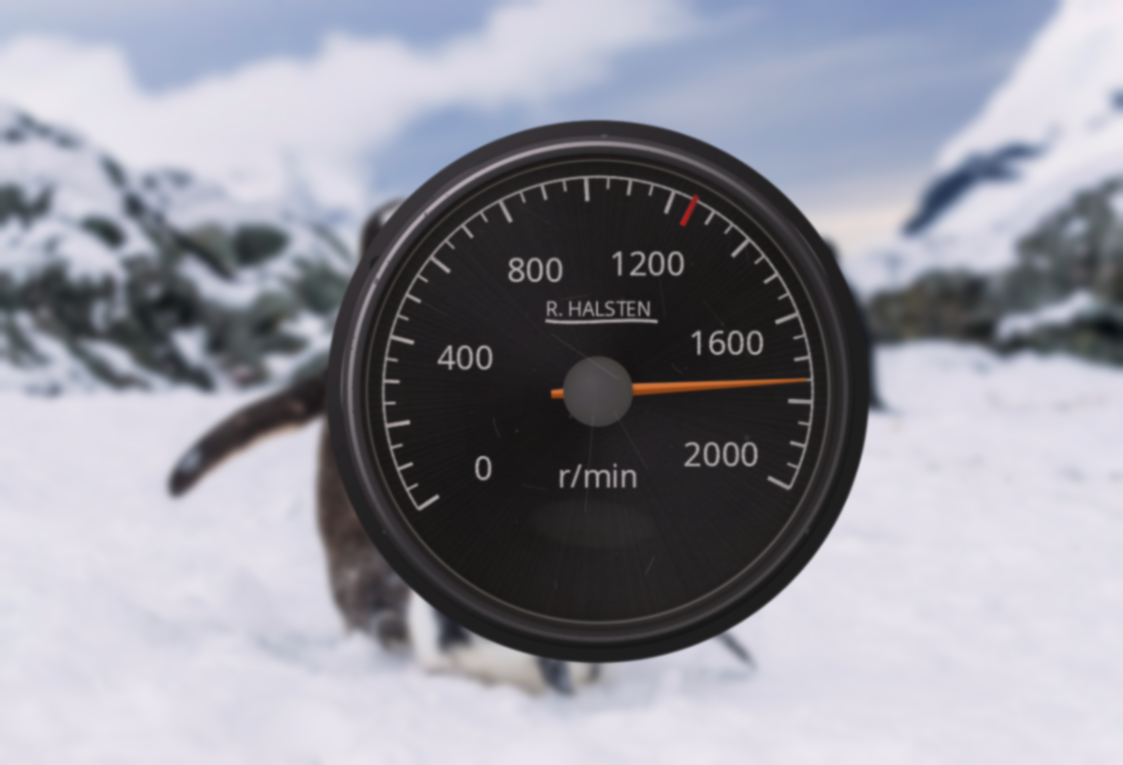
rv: 1750; rpm
